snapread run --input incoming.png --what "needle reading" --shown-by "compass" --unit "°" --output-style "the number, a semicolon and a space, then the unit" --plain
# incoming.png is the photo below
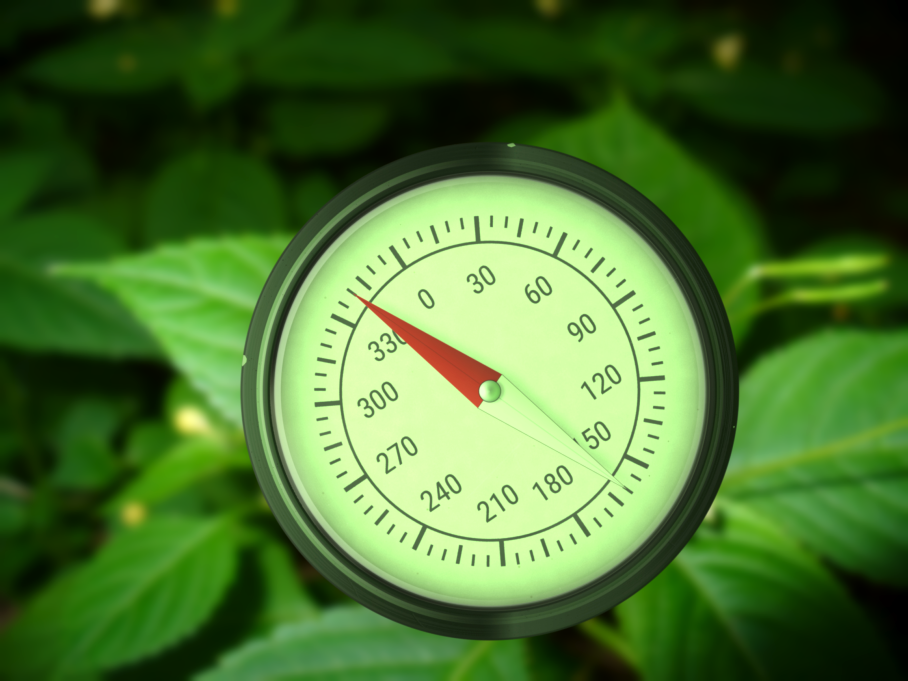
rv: 340; °
